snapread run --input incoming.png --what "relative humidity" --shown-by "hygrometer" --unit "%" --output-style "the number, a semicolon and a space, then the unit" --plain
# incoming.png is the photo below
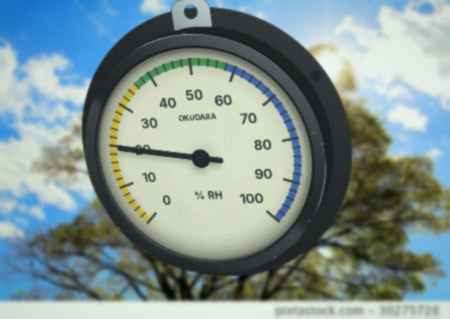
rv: 20; %
